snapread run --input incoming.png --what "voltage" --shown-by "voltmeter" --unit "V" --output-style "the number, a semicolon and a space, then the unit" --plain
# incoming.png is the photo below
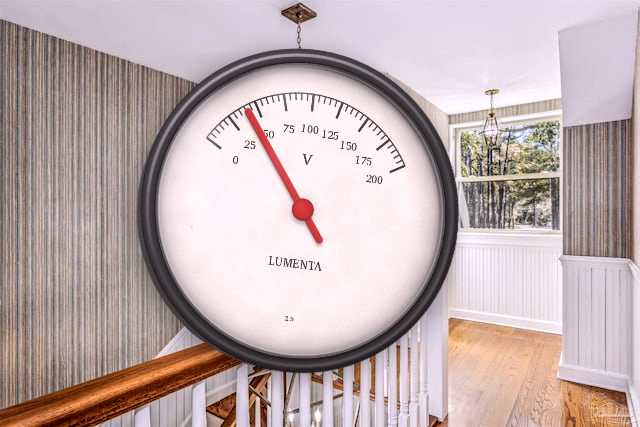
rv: 40; V
